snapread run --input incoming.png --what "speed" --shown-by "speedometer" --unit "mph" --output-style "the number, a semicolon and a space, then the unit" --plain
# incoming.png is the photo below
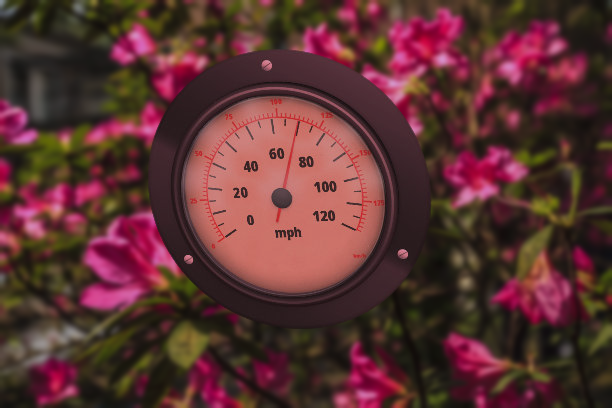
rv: 70; mph
